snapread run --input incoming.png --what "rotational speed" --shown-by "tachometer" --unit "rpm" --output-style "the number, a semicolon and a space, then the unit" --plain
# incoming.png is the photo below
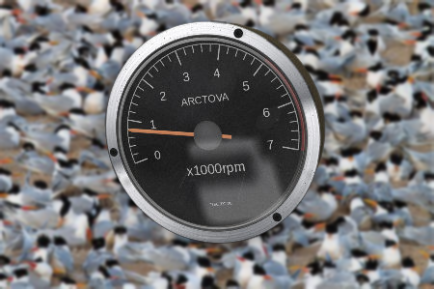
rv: 800; rpm
